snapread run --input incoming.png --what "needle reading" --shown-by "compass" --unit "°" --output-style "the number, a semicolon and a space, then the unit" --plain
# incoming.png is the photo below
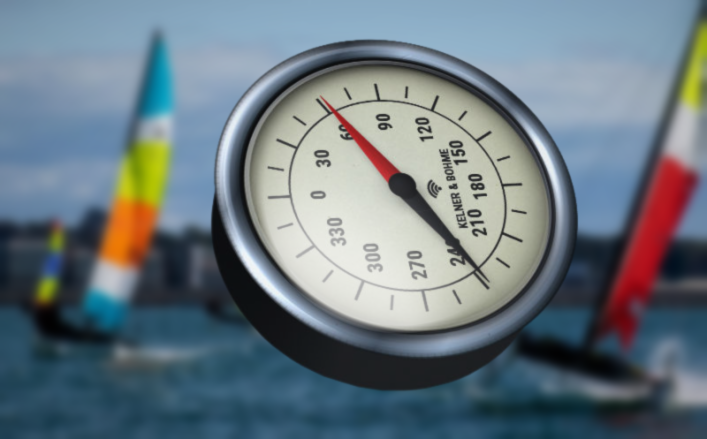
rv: 60; °
